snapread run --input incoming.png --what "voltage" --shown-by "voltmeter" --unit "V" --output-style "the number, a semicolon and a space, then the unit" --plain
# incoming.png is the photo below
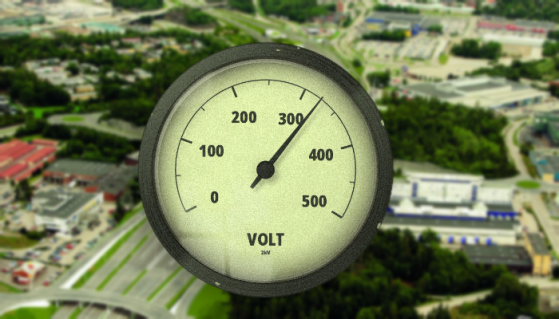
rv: 325; V
